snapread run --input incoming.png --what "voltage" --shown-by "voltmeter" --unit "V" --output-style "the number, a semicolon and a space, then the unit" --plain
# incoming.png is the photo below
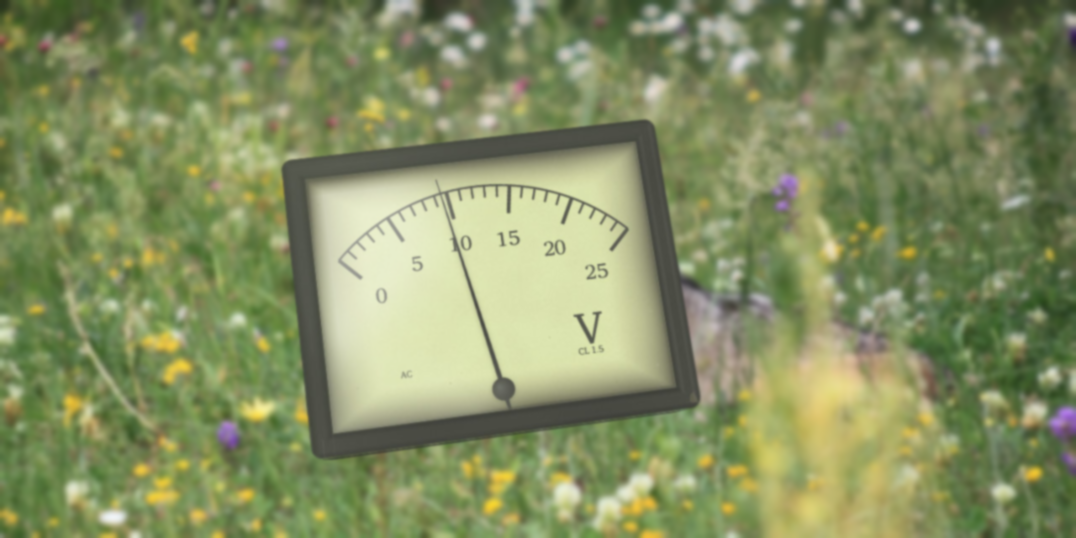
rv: 9.5; V
